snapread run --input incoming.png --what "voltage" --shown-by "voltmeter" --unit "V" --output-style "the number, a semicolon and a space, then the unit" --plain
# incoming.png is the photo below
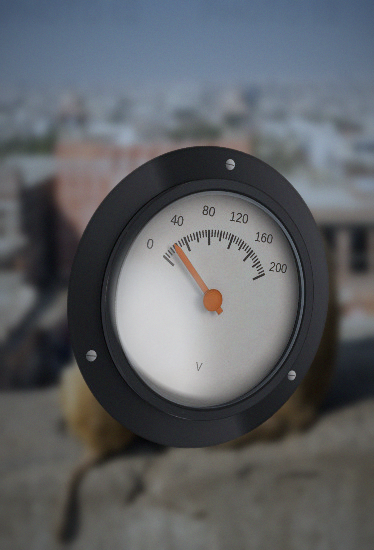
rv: 20; V
